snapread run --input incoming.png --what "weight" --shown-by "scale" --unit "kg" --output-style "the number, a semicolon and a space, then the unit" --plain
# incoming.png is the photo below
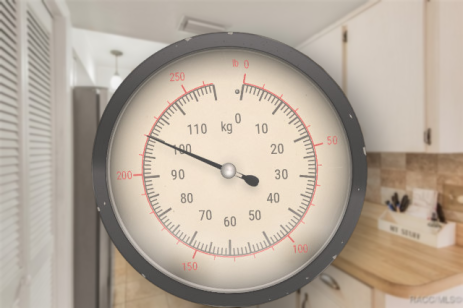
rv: 100; kg
